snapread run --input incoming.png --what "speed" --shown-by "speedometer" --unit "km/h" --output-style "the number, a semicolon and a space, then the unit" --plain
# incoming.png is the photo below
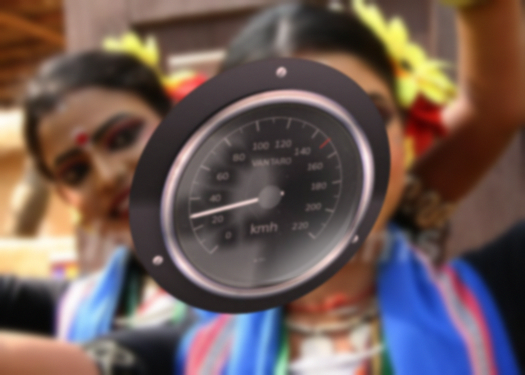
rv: 30; km/h
